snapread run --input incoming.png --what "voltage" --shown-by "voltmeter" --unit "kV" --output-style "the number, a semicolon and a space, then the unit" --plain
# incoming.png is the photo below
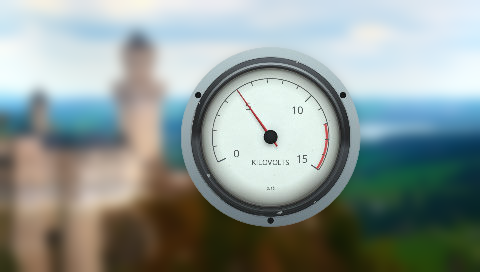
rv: 5; kV
